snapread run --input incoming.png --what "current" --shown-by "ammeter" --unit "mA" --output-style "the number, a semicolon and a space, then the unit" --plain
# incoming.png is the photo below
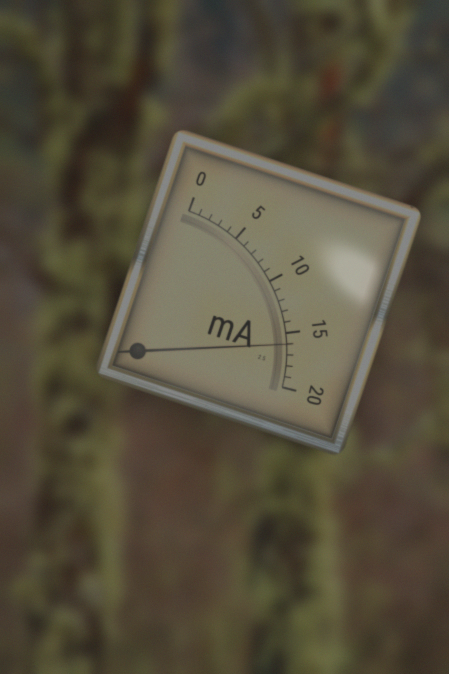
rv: 16; mA
